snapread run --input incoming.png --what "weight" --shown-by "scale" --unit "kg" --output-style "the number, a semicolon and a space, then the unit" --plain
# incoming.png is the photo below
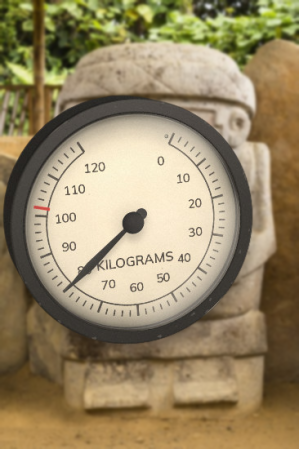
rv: 80; kg
